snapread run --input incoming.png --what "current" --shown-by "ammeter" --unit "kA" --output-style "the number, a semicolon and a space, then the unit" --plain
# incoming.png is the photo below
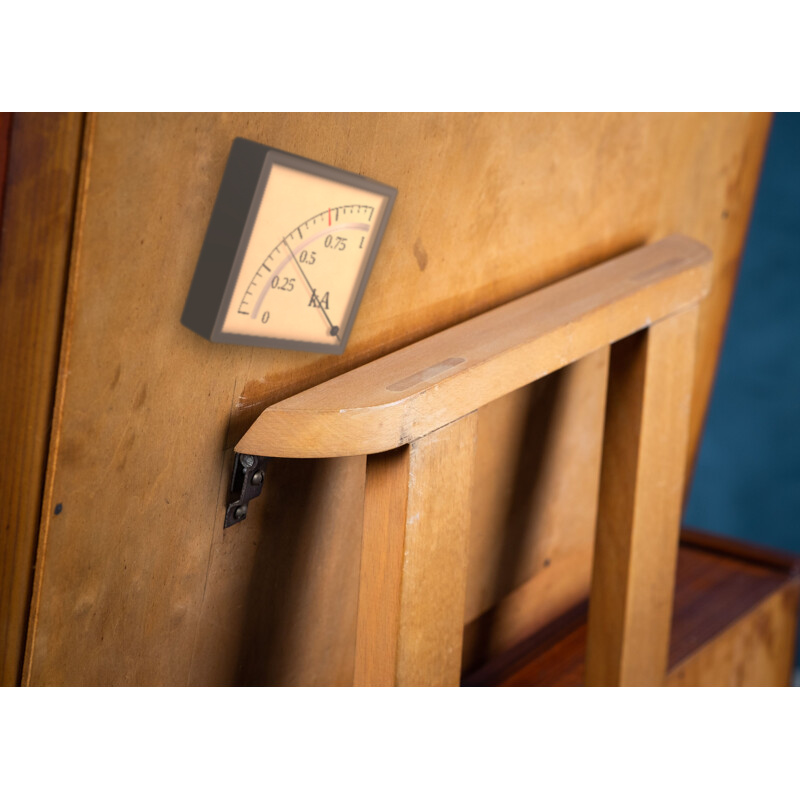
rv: 0.4; kA
